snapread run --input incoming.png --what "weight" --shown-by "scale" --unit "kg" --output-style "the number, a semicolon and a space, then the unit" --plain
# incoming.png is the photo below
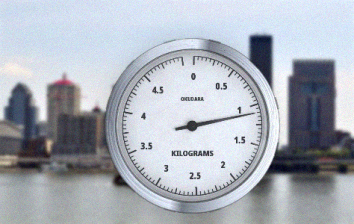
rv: 1.1; kg
